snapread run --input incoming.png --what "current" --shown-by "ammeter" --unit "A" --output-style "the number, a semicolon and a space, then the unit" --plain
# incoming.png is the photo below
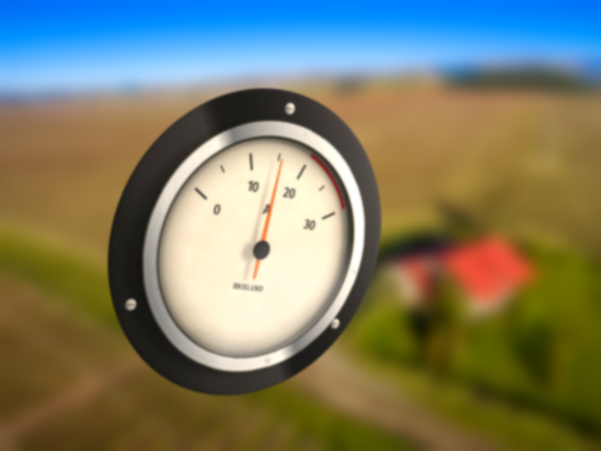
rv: 15; A
